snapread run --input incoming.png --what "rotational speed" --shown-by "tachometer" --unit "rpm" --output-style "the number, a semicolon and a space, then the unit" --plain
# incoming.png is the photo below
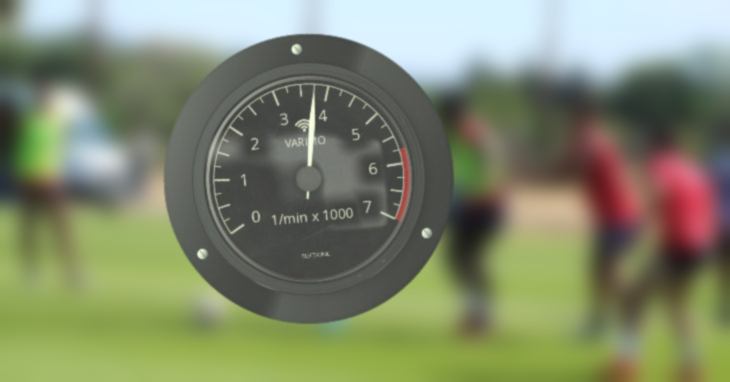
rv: 3750; rpm
